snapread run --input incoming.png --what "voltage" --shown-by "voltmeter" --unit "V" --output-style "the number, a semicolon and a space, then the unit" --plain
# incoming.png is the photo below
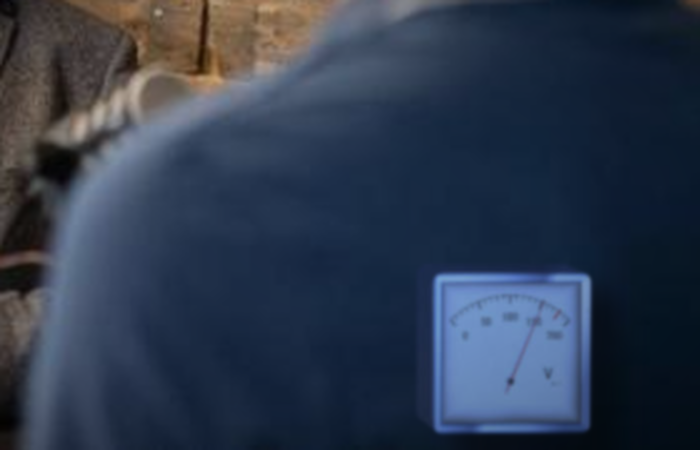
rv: 150; V
